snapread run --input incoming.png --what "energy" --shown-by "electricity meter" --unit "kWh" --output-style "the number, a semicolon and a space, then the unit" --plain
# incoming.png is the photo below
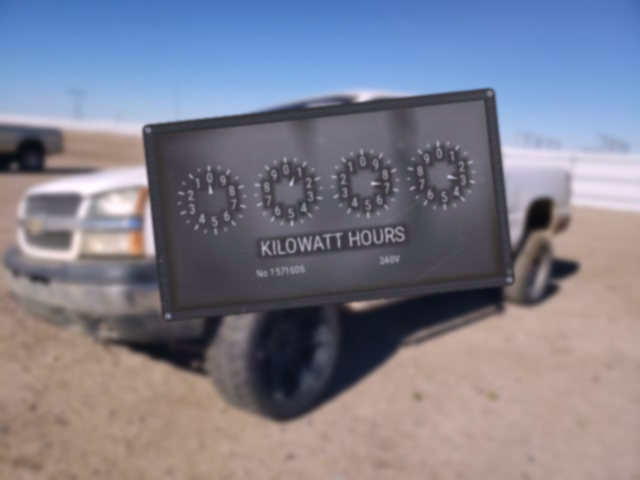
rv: 73; kWh
